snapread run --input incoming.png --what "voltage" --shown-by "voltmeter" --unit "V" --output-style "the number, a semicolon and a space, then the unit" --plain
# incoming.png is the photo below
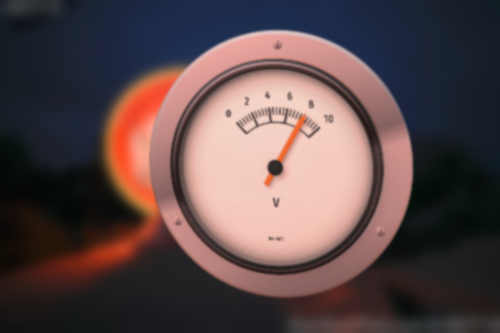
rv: 8; V
